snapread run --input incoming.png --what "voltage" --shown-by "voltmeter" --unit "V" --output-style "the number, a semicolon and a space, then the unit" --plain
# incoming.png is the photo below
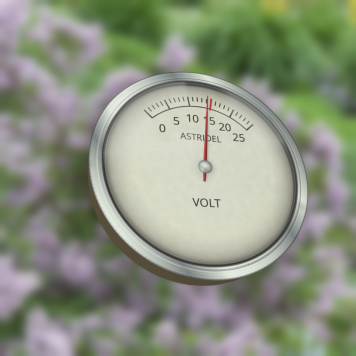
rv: 14; V
